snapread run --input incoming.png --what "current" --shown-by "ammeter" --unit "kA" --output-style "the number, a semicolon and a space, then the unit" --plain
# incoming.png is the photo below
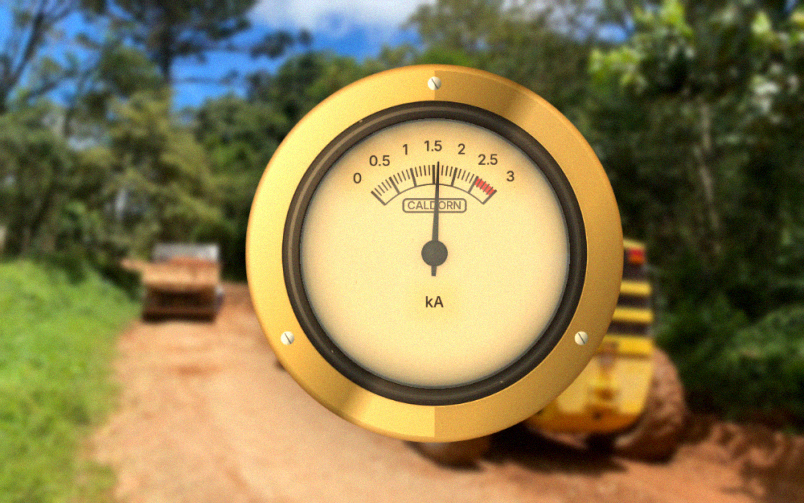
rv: 1.6; kA
